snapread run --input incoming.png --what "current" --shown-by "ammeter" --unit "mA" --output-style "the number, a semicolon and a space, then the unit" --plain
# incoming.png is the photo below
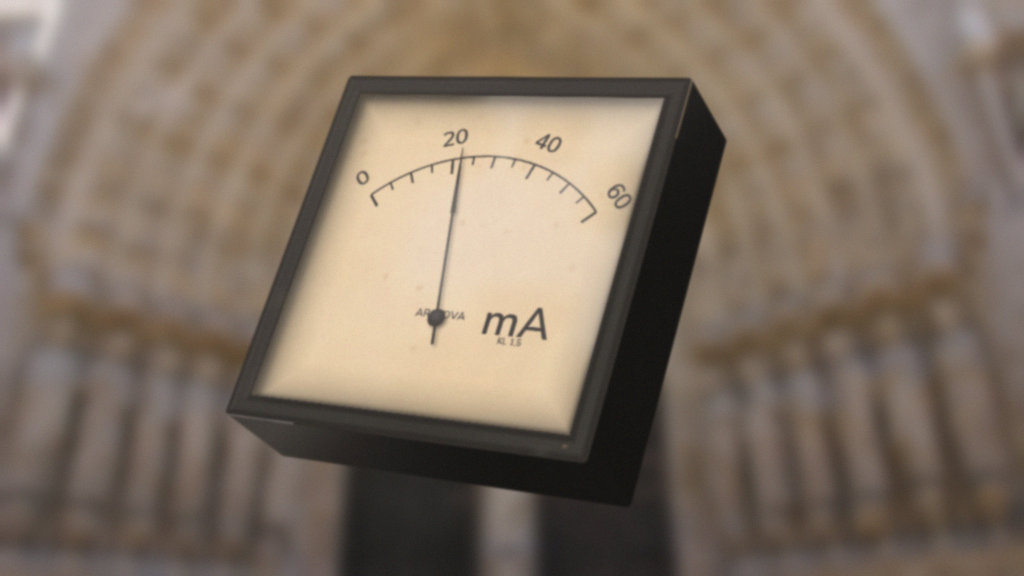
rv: 22.5; mA
